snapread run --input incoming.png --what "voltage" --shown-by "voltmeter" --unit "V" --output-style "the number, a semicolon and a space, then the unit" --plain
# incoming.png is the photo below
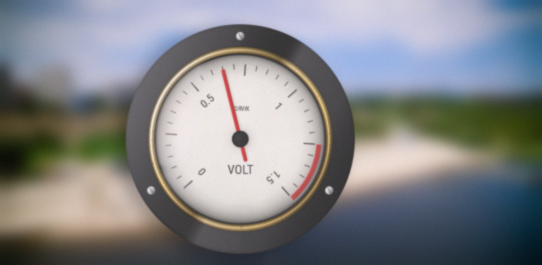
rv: 0.65; V
